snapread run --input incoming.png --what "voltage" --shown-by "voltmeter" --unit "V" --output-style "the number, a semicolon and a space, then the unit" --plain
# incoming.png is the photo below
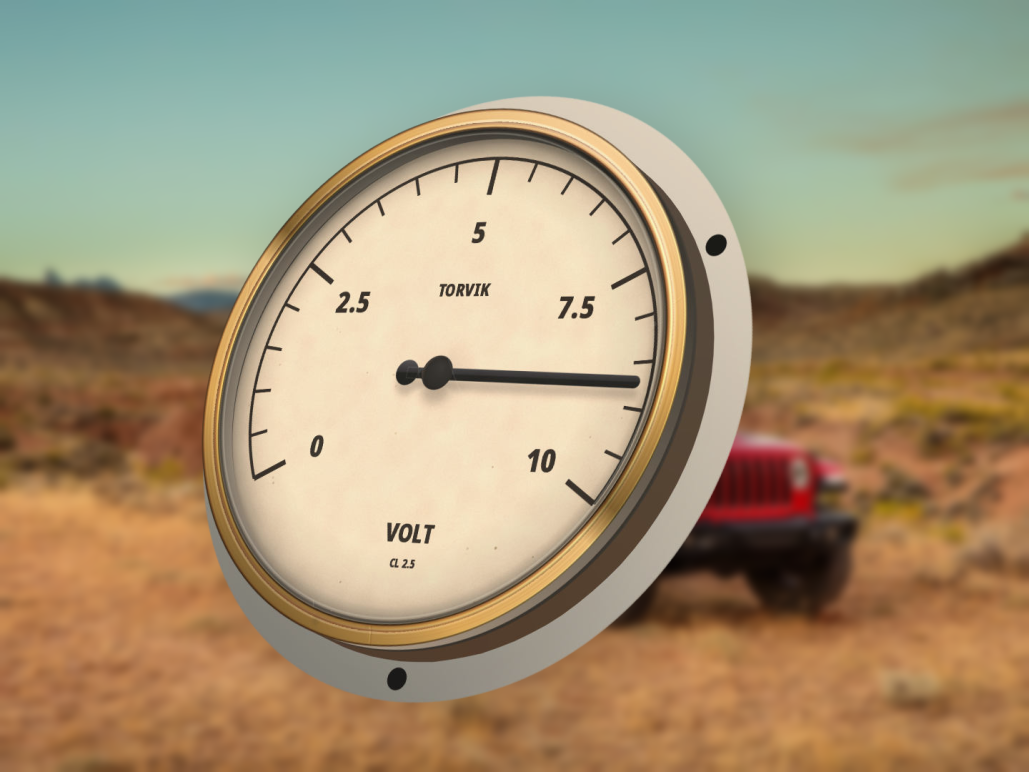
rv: 8.75; V
